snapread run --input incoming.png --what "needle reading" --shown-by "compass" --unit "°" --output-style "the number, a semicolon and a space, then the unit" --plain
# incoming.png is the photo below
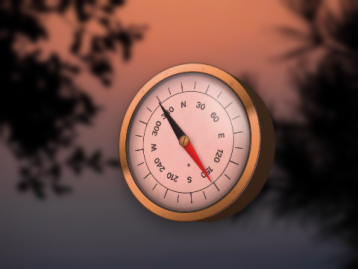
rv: 150; °
